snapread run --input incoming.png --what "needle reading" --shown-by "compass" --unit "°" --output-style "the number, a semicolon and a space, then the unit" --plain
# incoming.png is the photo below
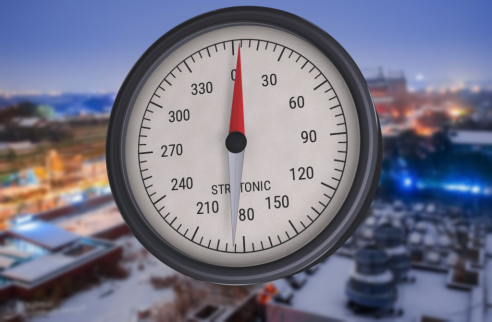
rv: 5; °
